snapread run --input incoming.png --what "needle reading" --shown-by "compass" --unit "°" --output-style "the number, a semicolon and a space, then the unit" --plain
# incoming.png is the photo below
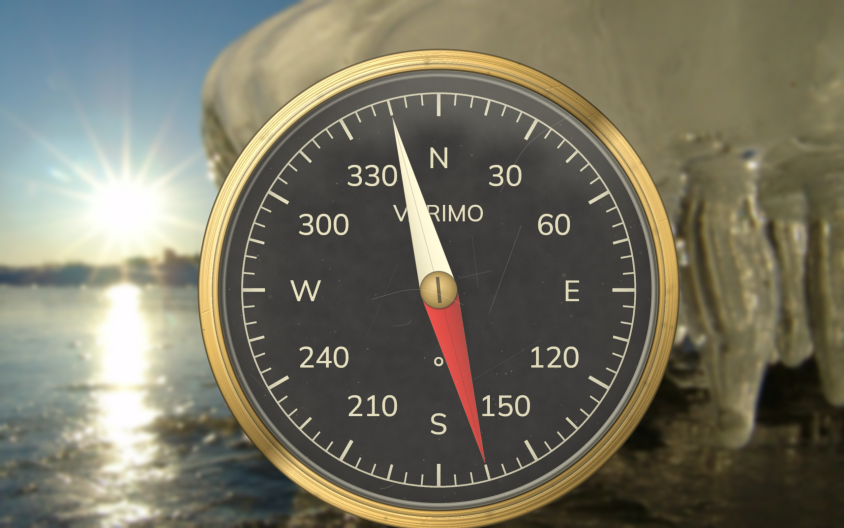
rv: 165; °
